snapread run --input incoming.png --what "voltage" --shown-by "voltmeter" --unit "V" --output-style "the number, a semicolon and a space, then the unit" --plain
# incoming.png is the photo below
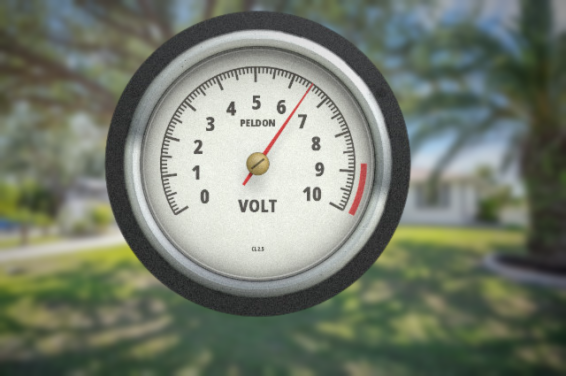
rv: 6.5; V
